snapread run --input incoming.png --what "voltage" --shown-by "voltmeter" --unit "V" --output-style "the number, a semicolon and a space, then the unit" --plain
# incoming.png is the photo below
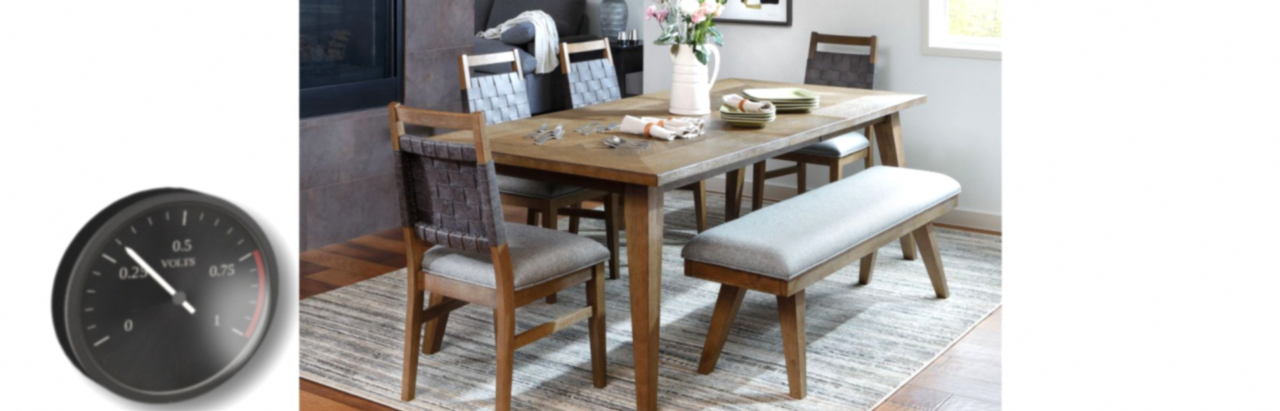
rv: 0.3; V
